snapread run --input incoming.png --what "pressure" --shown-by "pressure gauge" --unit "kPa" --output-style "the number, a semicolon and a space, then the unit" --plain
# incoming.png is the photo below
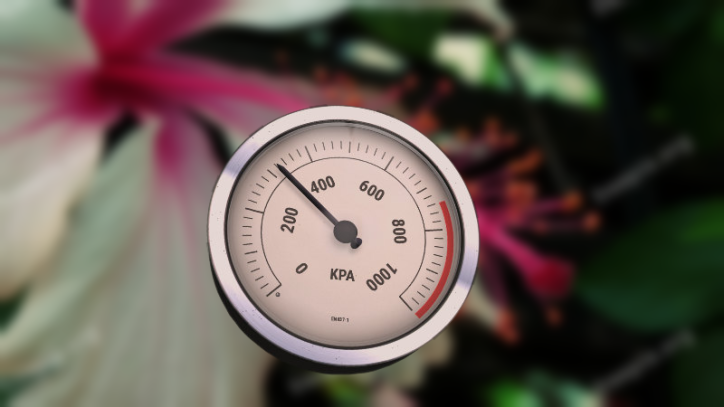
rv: 320; kPa
